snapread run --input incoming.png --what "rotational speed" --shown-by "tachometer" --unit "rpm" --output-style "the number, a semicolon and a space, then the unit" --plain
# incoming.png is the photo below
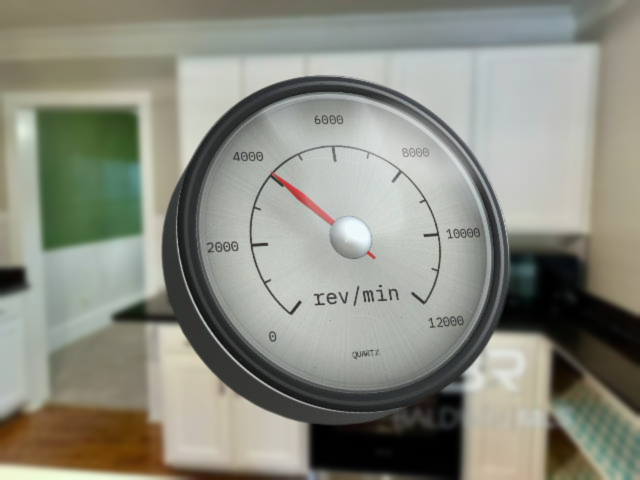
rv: 4000; rpm
